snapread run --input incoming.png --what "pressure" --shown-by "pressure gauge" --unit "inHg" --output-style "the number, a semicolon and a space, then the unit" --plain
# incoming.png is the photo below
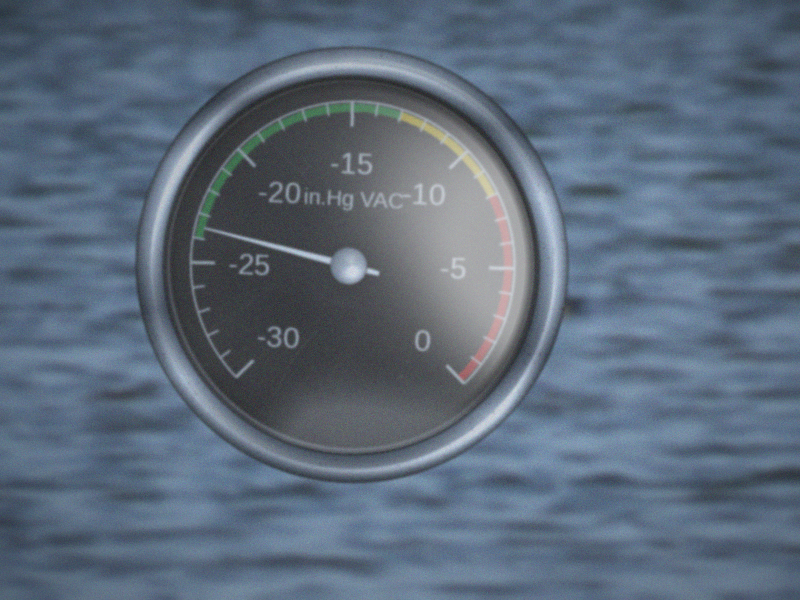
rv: -23.5; inHg
